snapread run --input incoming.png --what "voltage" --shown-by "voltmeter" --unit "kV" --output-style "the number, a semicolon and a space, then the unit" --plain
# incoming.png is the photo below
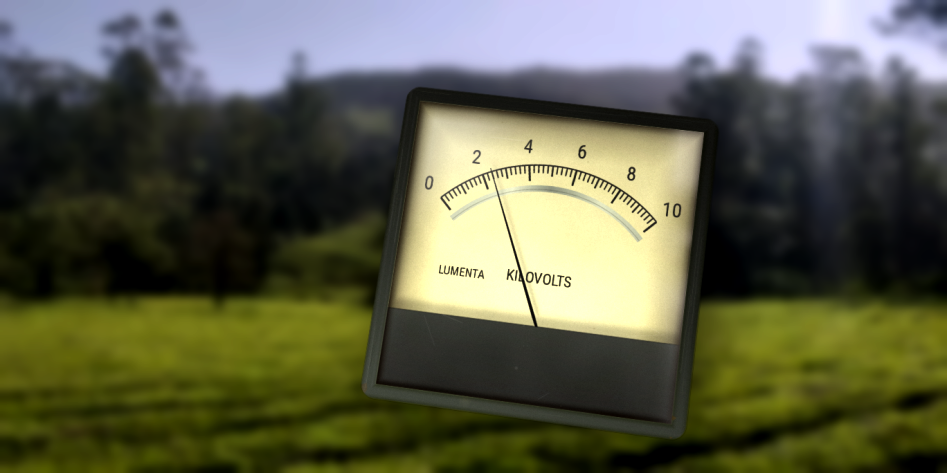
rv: 2.4; kV
